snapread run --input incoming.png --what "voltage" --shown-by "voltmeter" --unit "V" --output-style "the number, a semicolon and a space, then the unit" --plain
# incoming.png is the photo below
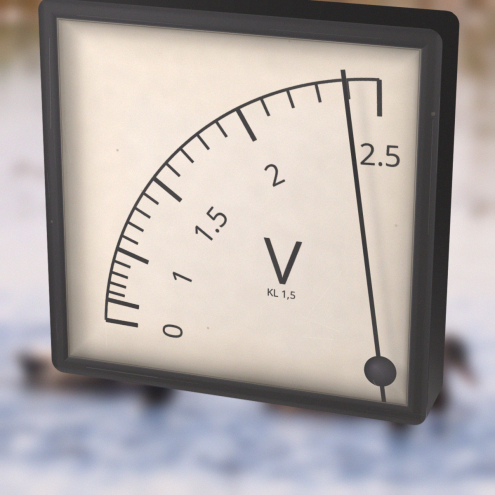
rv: 2.4; V
